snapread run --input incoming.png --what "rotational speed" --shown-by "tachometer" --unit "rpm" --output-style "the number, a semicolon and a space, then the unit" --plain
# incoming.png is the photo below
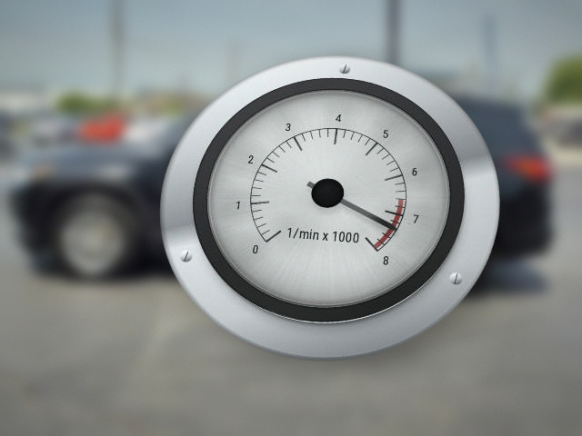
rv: 7400; rpm
